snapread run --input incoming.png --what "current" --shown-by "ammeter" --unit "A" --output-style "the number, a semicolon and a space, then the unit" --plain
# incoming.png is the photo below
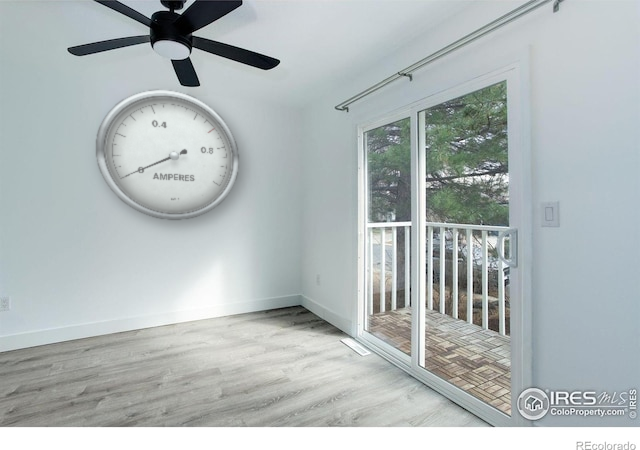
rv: 0; A
